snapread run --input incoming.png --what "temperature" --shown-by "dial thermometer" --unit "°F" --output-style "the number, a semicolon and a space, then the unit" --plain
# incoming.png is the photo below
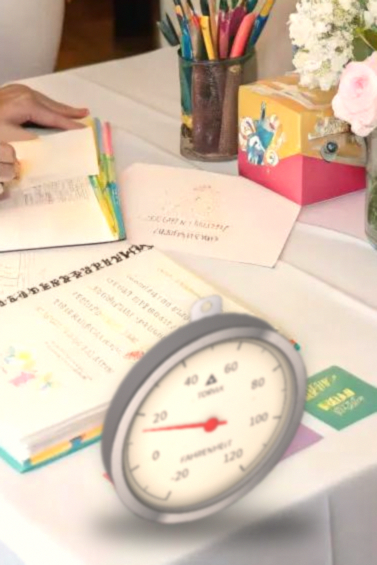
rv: 15; °F
